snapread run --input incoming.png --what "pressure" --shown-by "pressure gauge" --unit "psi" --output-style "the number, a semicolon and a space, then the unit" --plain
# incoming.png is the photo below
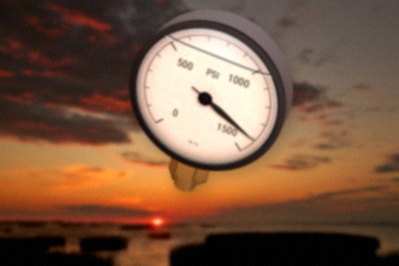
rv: 1400; psi
